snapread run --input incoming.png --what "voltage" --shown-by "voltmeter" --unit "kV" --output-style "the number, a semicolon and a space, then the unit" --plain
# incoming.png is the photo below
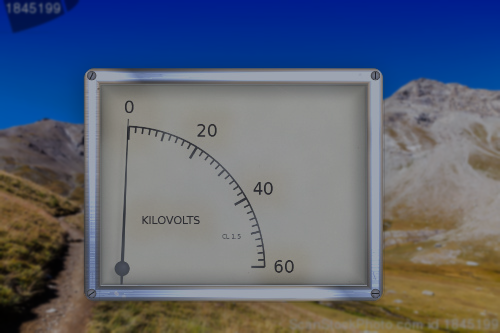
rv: 0; kV
